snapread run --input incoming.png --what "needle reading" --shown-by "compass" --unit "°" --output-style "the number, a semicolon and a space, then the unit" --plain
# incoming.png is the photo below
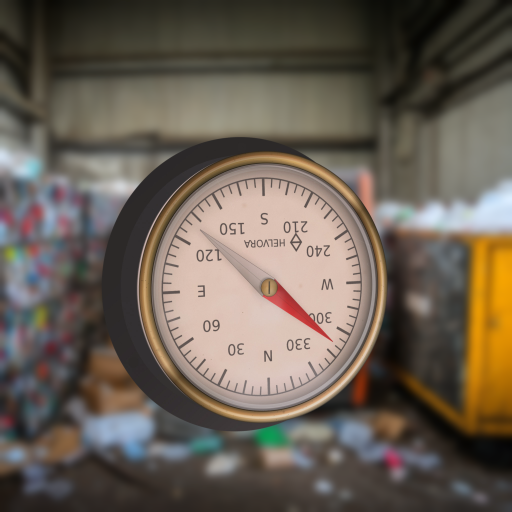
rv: 310; °
